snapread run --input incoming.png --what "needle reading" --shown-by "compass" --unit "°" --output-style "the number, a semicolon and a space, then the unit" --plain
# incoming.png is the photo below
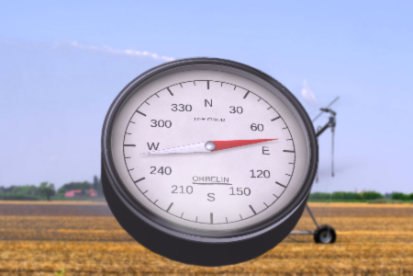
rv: 80; °
